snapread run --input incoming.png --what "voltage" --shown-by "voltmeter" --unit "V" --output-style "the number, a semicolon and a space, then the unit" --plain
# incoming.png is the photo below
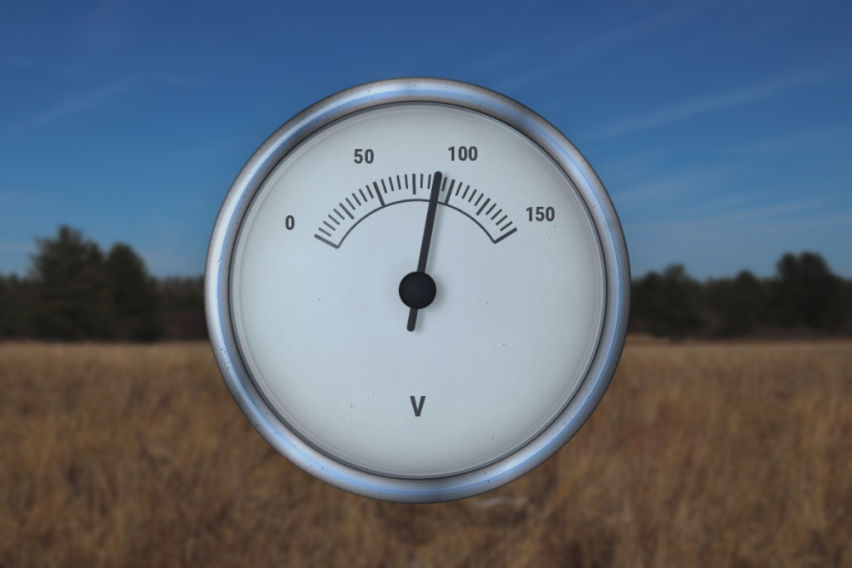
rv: 90; V
